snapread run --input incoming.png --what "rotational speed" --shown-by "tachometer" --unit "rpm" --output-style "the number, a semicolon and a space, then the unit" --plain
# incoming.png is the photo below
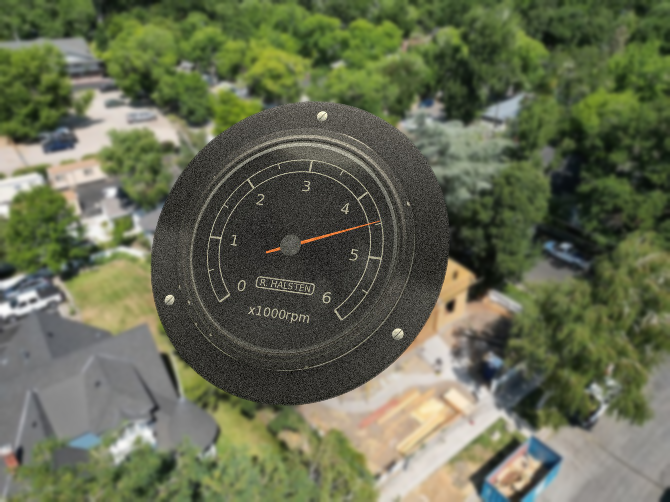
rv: 4500; rpm
